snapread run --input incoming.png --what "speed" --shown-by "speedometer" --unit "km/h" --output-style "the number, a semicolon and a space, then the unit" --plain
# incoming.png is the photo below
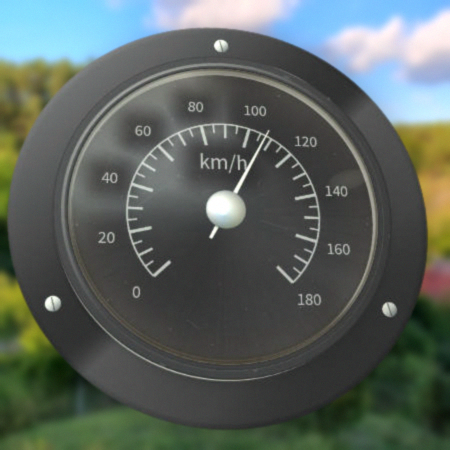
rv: 107.5; km/h
